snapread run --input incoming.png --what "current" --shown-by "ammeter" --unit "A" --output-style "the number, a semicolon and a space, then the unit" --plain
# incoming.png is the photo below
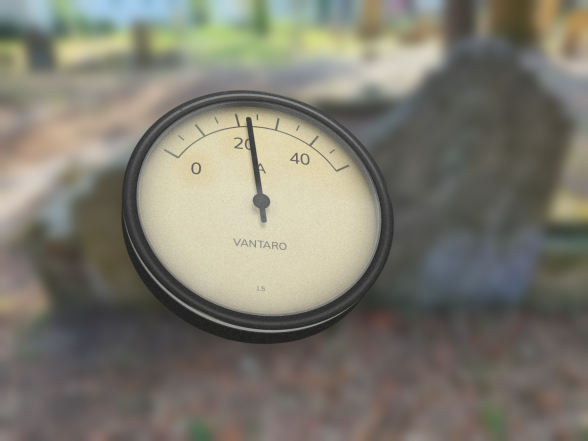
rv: 22.5; A
